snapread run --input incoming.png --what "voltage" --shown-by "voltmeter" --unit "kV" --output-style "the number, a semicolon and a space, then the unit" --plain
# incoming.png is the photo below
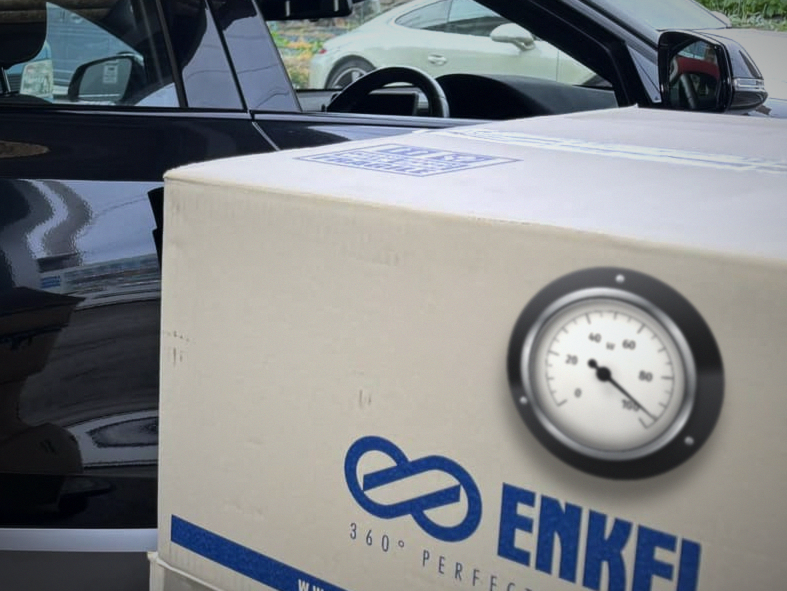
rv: 95; kV
